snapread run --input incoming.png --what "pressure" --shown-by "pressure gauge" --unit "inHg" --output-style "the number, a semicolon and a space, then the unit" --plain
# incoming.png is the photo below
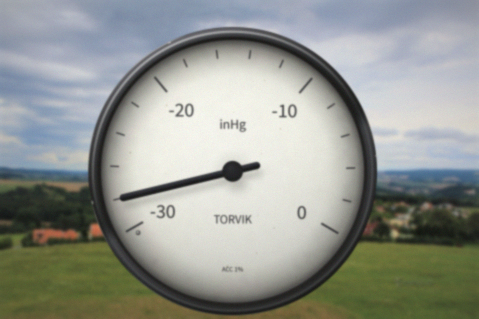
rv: -28; inHg
